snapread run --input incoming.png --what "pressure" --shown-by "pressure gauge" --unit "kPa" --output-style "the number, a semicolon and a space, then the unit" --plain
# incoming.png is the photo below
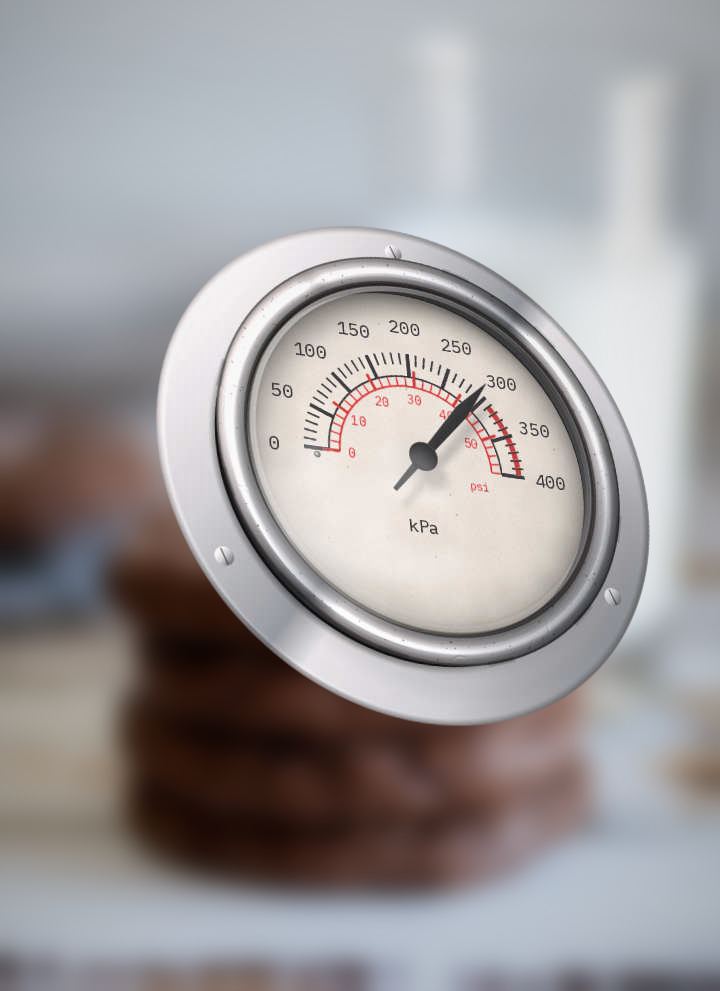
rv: 290; kPa
